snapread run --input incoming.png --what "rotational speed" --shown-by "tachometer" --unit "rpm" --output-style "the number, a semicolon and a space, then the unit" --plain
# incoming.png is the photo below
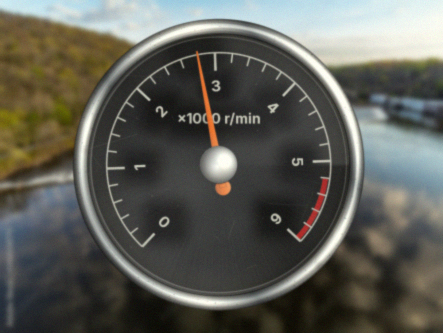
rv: 2800; rpm
